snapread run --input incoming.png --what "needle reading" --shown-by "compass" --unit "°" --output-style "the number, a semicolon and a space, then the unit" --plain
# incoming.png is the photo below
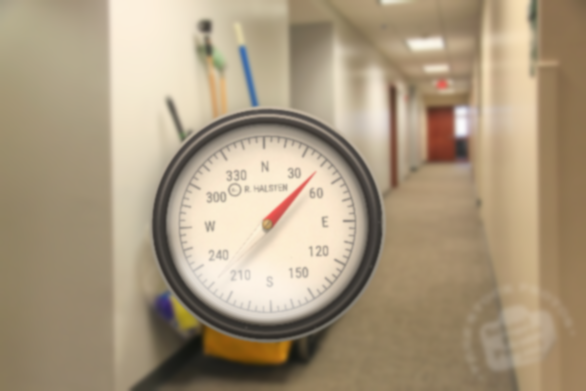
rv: 45; °
